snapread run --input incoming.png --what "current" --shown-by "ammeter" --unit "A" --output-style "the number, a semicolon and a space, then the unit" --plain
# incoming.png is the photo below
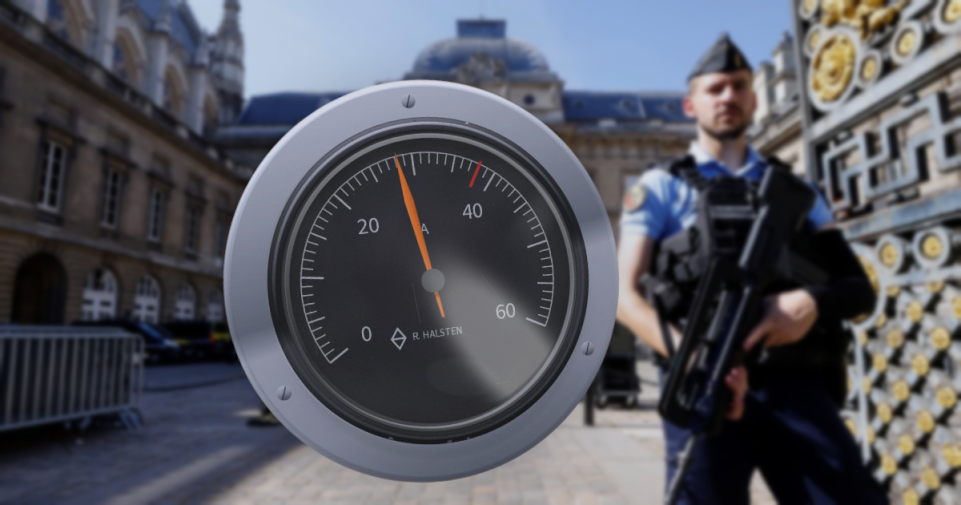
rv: 28; A
